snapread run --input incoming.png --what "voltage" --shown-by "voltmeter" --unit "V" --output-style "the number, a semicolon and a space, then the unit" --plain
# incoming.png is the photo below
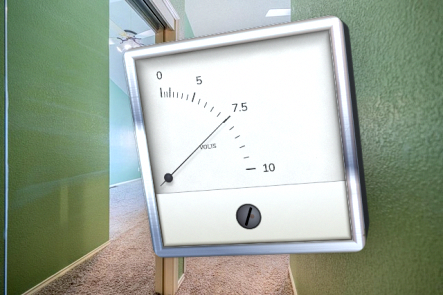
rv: 7.5; V
